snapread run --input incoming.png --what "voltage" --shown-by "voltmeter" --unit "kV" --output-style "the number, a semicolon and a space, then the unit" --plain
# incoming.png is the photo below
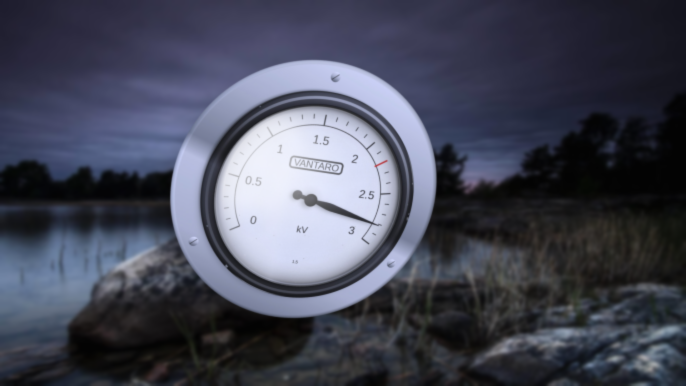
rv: 2.8; kV
